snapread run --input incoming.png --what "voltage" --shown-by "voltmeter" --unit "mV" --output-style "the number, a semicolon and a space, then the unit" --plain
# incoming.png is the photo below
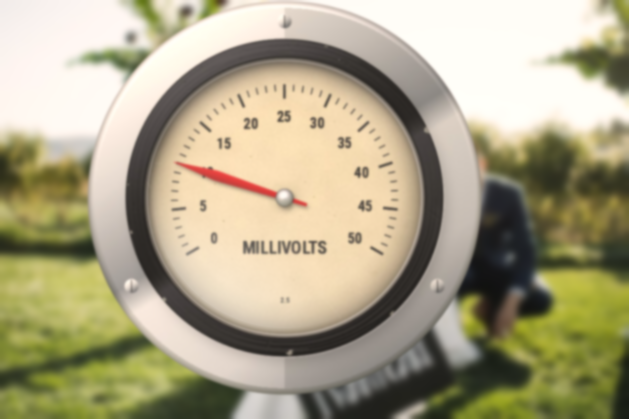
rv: 10; mV
